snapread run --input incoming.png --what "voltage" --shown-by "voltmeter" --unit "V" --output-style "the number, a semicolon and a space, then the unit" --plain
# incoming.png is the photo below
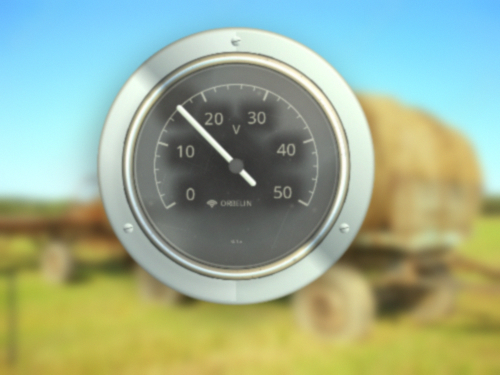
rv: 16; V
